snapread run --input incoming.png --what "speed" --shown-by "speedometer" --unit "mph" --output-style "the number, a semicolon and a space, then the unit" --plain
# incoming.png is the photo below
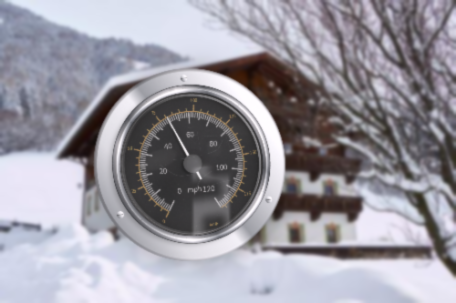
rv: 50; mph
